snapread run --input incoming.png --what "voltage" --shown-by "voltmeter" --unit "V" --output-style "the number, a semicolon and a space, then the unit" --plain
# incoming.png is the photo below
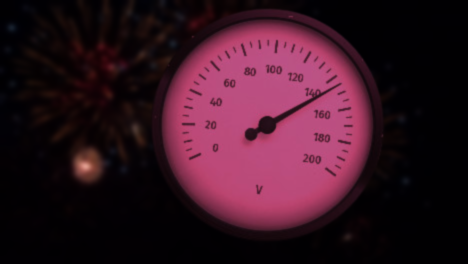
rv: 145; V
